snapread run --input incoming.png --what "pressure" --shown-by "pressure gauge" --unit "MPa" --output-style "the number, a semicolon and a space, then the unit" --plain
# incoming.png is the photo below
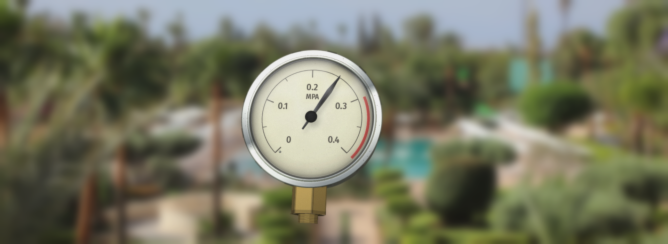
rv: 0.25; MPa
